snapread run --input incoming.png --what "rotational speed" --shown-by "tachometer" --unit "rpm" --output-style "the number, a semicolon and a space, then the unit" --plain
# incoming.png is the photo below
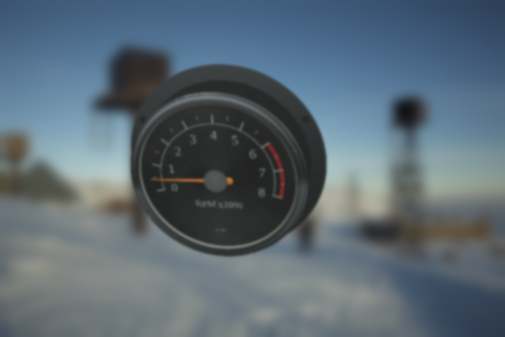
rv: 500; rpm
